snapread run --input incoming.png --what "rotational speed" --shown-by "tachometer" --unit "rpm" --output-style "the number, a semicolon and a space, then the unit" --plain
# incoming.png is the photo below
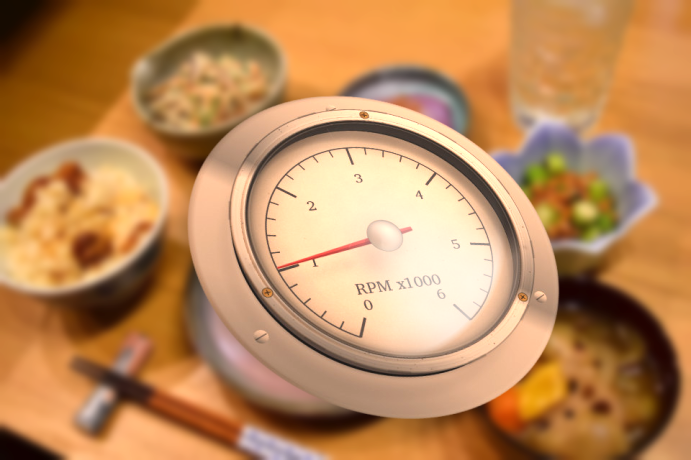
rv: 1000; rpm
